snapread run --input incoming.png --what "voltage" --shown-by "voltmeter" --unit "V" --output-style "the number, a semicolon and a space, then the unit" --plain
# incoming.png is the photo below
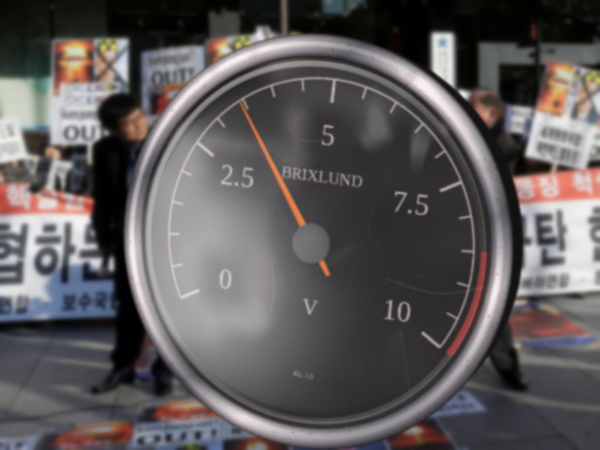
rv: 3.5; V
